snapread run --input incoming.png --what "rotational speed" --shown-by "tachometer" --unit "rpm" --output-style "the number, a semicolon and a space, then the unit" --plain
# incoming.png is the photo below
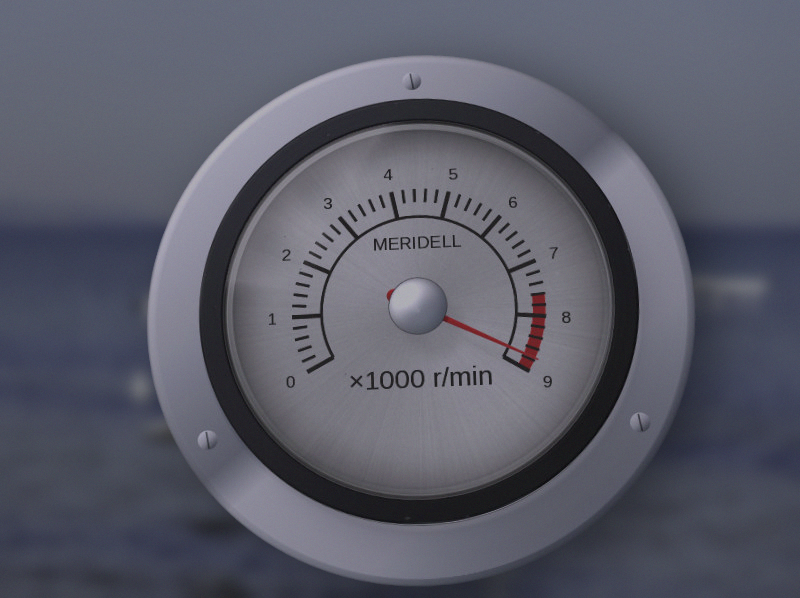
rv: 8800; rpm
